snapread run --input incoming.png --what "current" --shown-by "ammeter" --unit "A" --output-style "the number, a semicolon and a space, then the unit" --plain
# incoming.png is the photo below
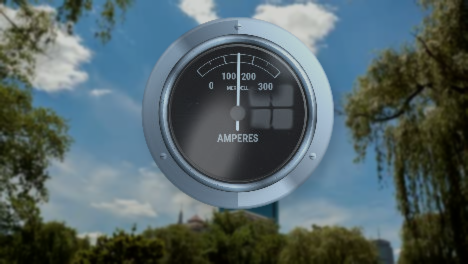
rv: 150; A
